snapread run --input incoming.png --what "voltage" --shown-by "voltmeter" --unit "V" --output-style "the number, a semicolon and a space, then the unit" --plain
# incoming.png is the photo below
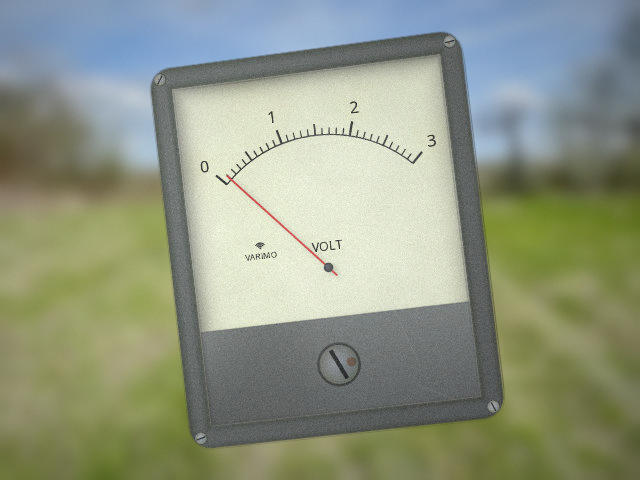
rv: 0.1; V
